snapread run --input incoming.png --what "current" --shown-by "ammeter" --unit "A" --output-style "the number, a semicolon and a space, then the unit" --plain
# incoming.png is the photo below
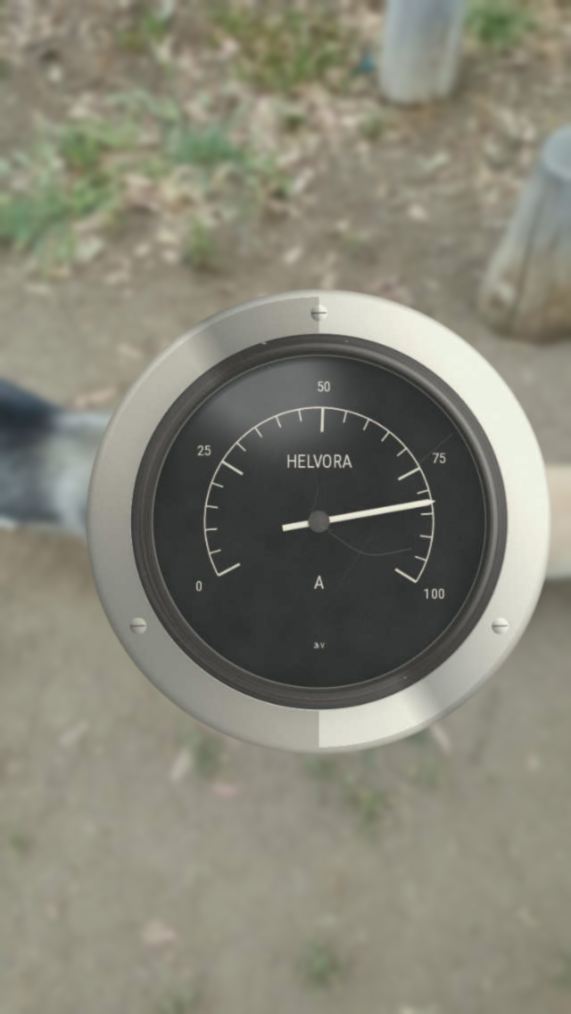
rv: 82.5; A
